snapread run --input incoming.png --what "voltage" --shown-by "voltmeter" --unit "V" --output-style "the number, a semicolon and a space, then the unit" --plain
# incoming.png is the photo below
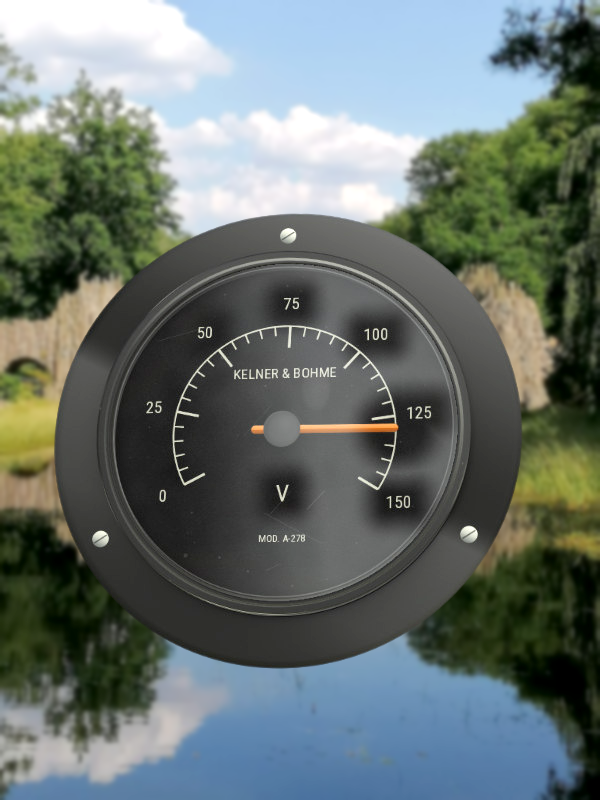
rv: 130; V
